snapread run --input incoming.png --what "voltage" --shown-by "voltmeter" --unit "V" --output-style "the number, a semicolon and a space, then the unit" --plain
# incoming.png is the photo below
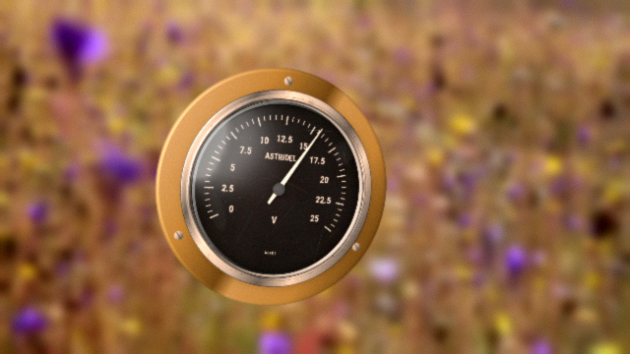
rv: 15.5; V
